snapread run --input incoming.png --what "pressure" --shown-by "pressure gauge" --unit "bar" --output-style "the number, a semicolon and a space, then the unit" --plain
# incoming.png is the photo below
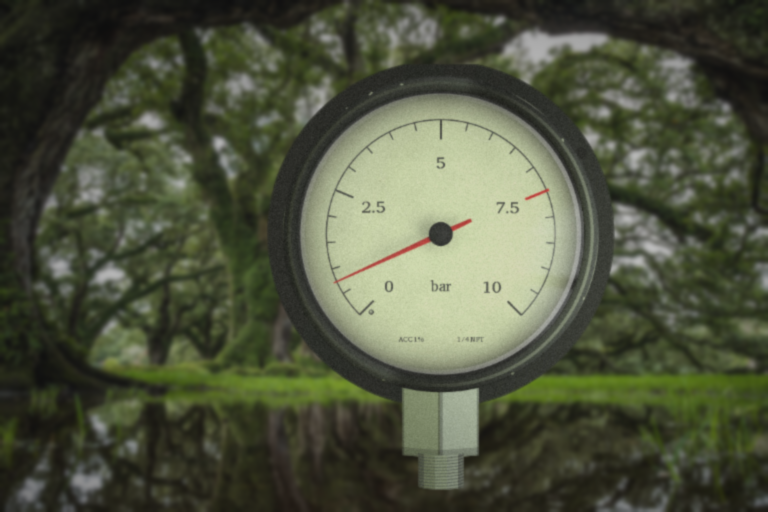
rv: 0.75; bar
